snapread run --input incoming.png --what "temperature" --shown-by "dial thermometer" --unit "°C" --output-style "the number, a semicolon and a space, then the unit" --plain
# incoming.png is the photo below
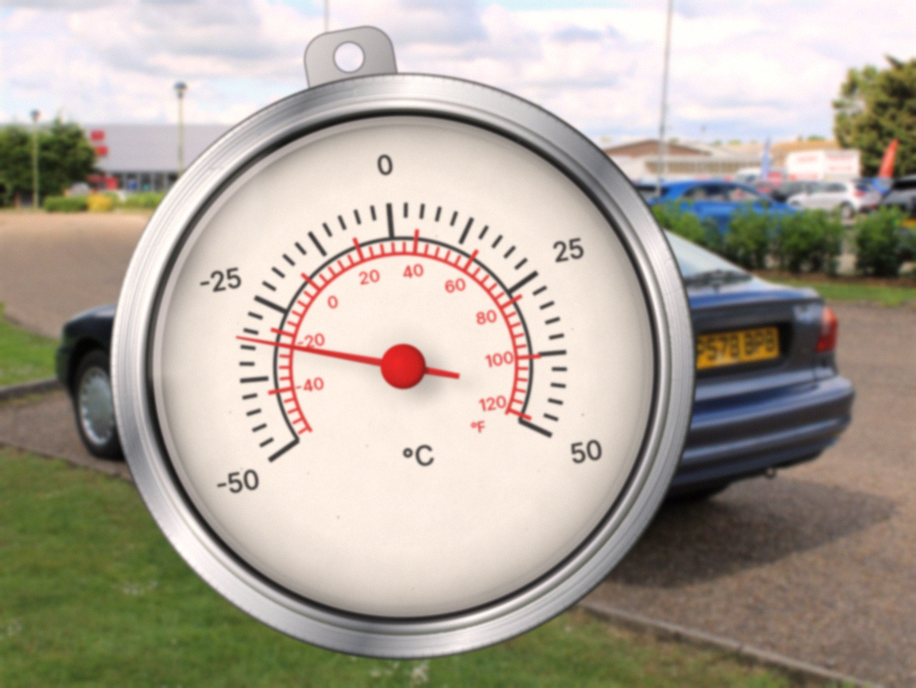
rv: -31.25; °C
